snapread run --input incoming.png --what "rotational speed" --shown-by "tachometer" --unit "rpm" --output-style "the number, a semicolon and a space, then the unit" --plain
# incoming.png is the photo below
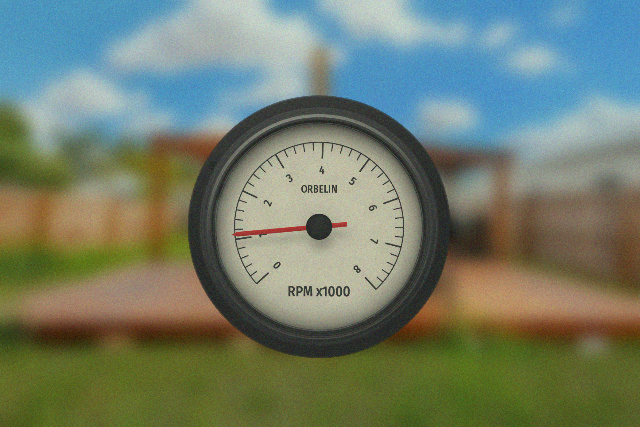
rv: 1100; rpm
